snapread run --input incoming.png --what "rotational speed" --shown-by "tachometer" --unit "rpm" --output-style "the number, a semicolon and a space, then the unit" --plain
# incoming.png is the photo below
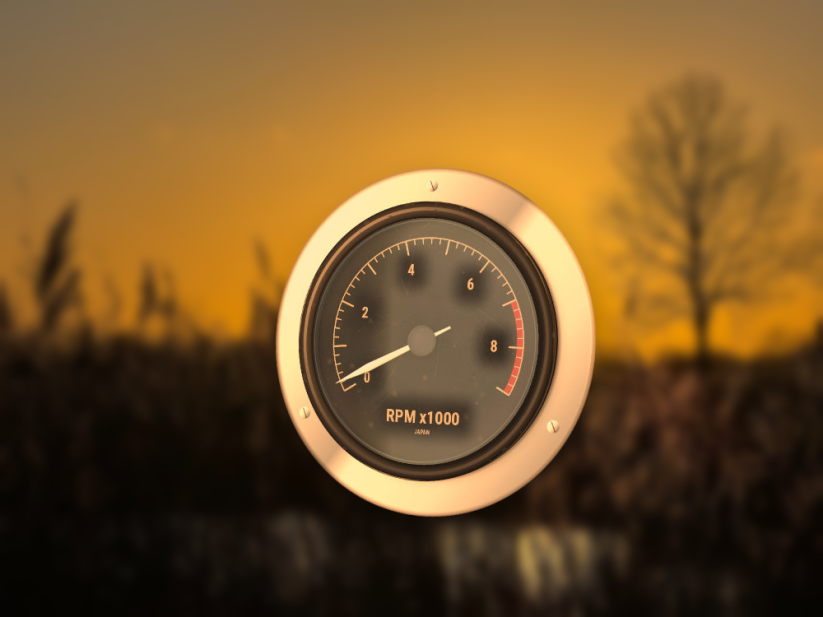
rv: 200; rpm
